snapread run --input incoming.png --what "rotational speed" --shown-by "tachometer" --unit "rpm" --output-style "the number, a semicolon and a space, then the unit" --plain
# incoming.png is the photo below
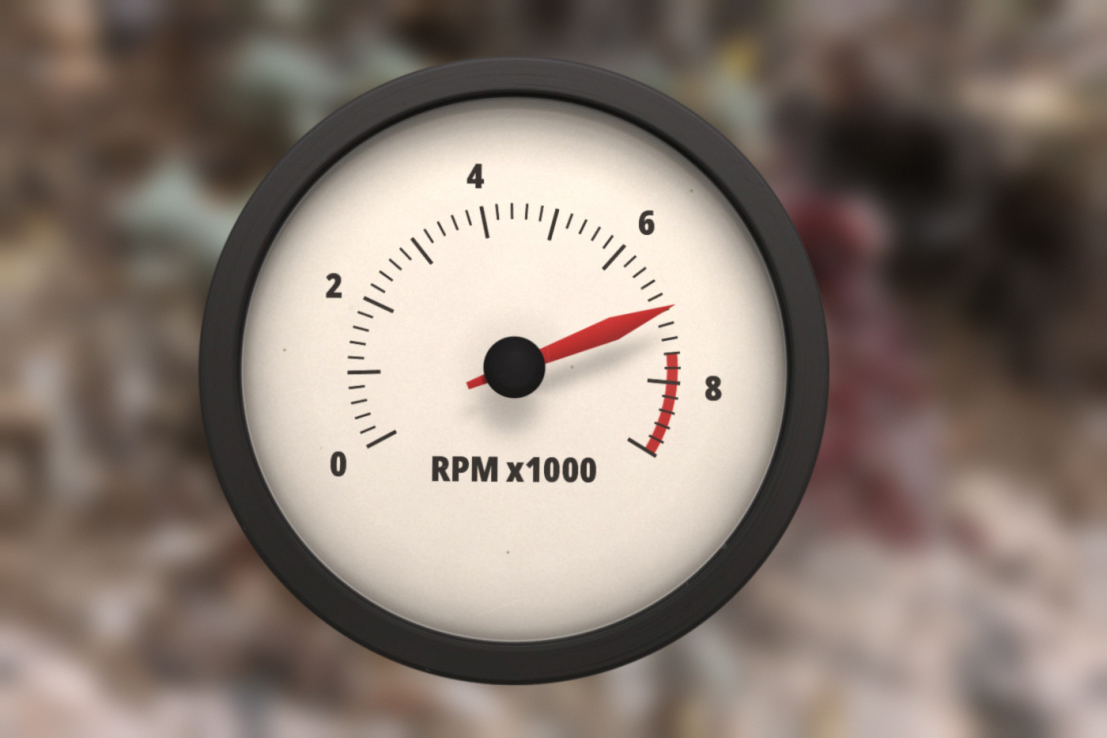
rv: 7000; rpm
